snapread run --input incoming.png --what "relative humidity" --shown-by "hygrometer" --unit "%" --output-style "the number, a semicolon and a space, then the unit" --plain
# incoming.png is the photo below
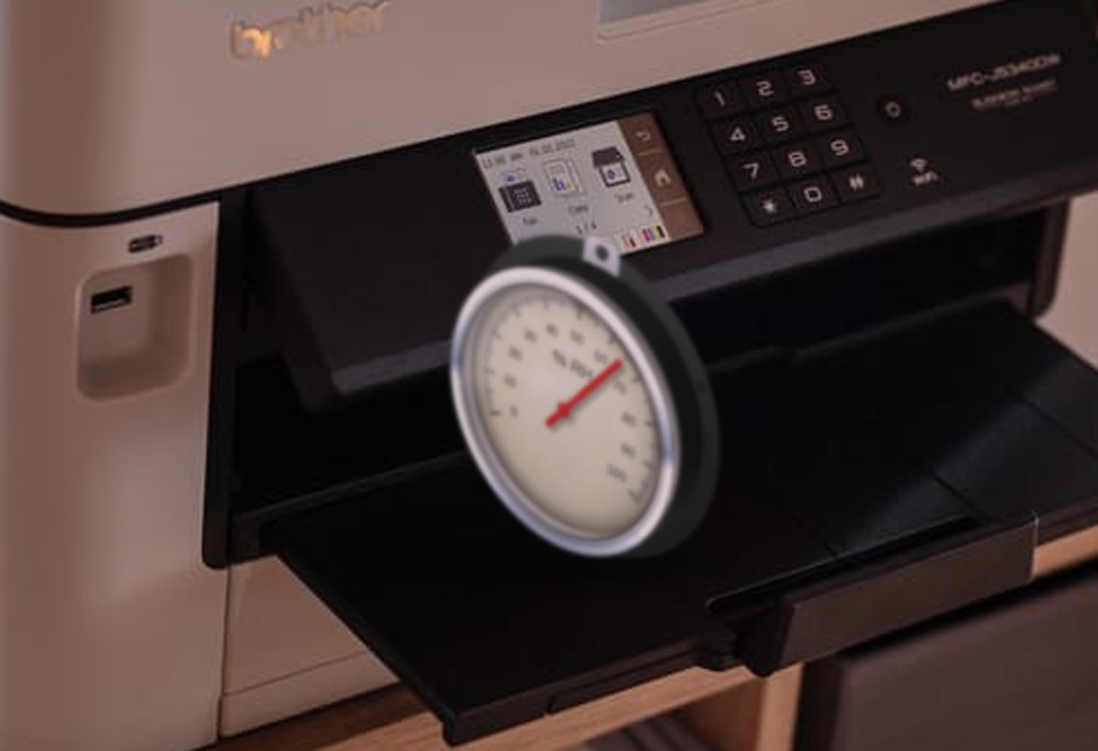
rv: 65; %
